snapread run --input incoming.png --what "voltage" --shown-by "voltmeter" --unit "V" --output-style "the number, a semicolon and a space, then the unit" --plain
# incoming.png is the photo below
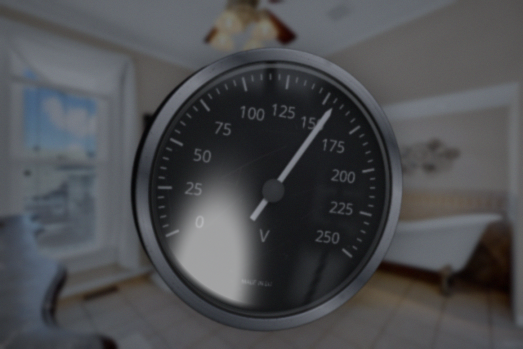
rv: 155; V
